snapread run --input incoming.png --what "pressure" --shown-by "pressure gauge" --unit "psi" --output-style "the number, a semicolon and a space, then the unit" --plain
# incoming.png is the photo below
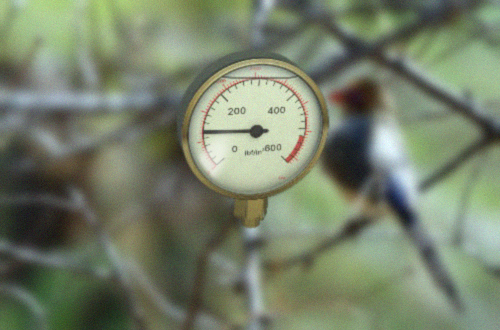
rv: 100; psi
